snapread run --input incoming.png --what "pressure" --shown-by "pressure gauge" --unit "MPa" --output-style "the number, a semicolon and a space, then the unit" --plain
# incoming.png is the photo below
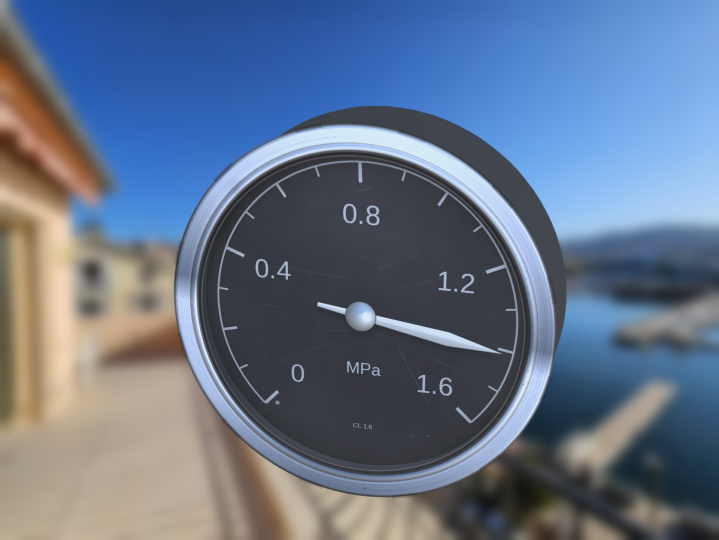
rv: 1.4; MPa
